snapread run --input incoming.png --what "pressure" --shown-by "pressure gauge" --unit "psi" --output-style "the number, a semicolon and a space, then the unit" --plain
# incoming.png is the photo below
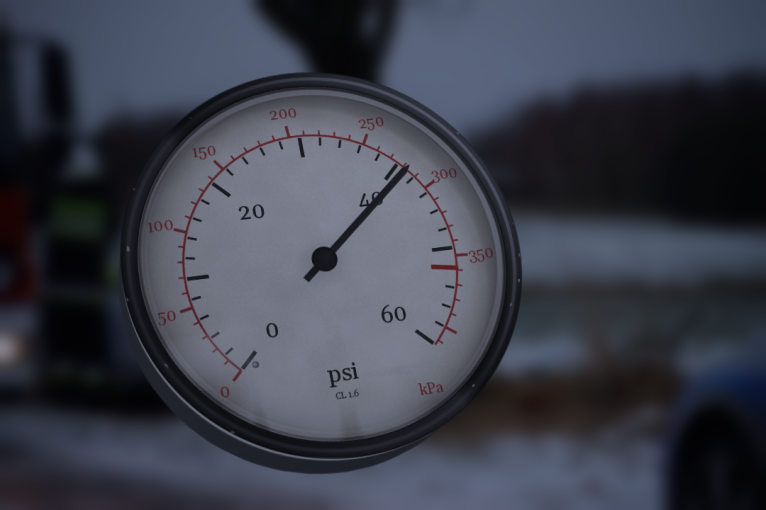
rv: 41; psi
